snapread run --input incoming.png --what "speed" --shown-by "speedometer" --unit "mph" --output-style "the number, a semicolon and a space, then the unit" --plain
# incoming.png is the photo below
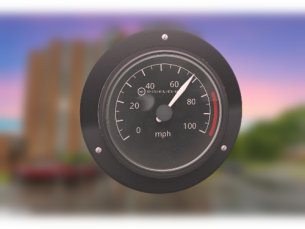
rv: 67.5; mph
